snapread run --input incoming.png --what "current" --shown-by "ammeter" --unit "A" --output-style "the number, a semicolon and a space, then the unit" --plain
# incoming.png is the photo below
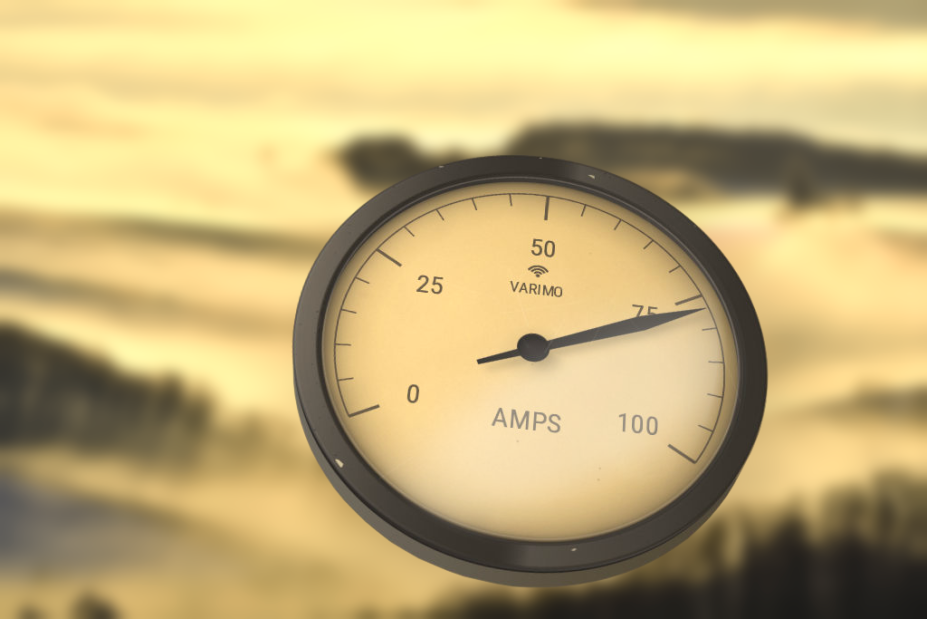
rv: 77.5; A
